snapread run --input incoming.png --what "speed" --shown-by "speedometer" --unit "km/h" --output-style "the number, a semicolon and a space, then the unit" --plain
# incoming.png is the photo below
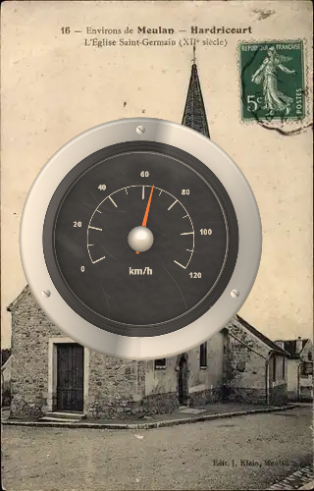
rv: 65; km/h
